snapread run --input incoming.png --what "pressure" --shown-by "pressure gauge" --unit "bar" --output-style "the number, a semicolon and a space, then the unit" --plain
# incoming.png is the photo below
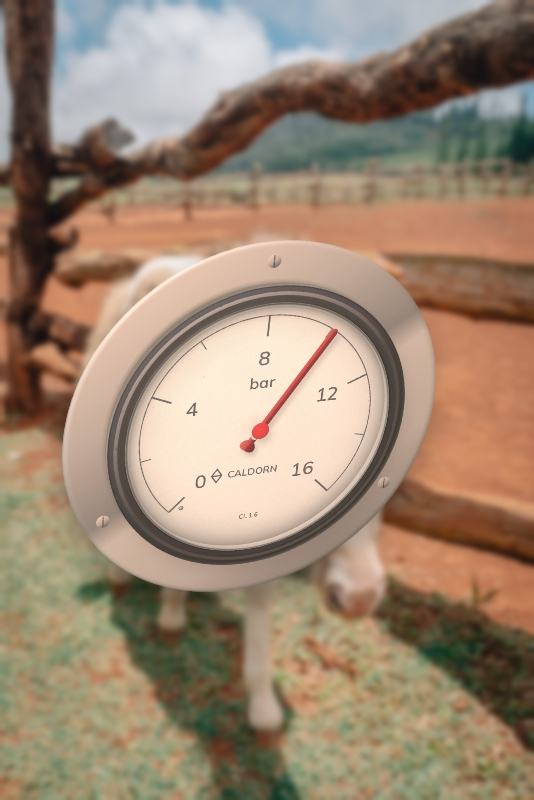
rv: 10; bar
